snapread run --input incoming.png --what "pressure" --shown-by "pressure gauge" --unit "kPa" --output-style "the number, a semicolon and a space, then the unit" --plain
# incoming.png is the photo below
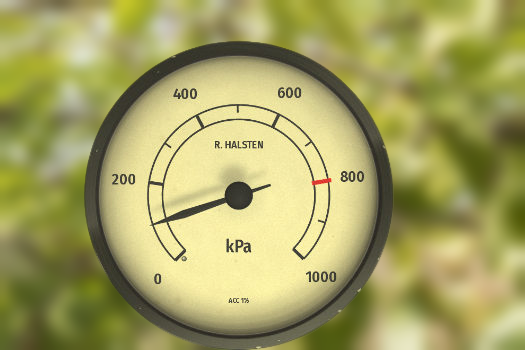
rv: 100; kPa
